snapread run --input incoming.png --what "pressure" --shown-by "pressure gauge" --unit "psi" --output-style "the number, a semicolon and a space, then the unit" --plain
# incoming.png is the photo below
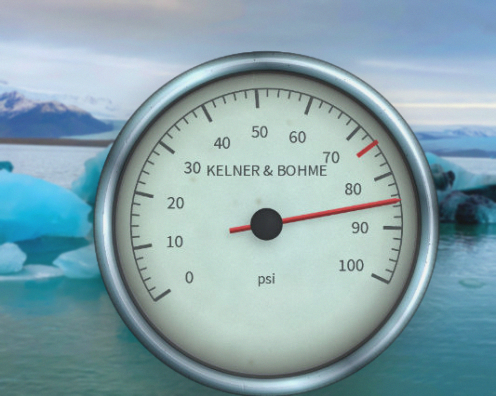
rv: 85; psi
